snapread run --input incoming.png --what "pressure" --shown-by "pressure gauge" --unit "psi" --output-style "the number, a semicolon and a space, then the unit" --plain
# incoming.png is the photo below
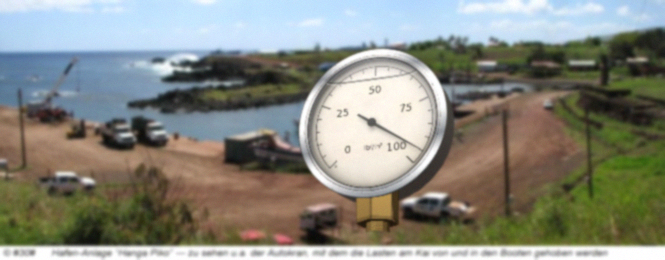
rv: 95; psi
